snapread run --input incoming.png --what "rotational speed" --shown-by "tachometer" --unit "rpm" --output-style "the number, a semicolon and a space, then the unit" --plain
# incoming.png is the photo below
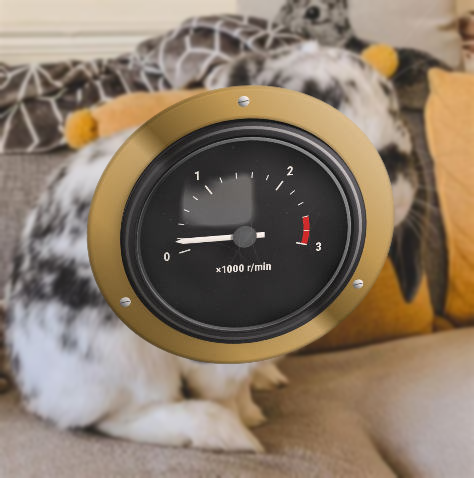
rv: 200; rpm
